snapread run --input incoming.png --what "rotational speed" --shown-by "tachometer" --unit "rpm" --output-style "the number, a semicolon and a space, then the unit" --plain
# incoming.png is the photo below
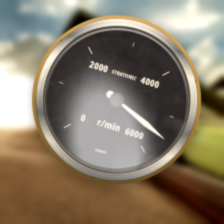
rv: 5500; rpm
